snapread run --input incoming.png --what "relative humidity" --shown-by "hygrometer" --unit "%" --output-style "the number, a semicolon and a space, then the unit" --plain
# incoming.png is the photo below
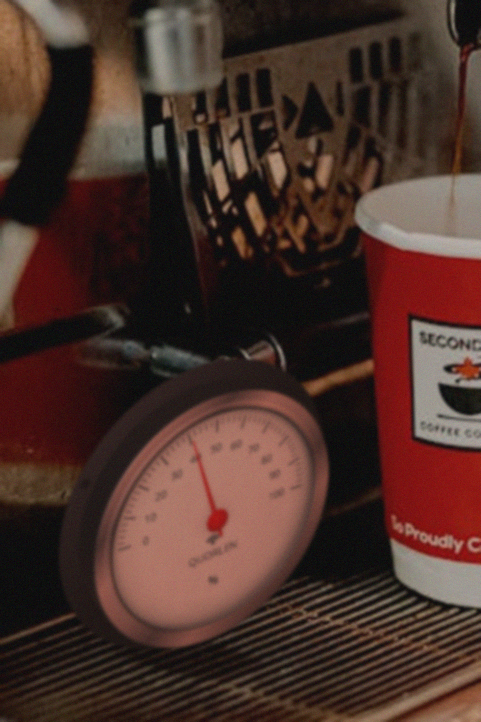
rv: 40; %
